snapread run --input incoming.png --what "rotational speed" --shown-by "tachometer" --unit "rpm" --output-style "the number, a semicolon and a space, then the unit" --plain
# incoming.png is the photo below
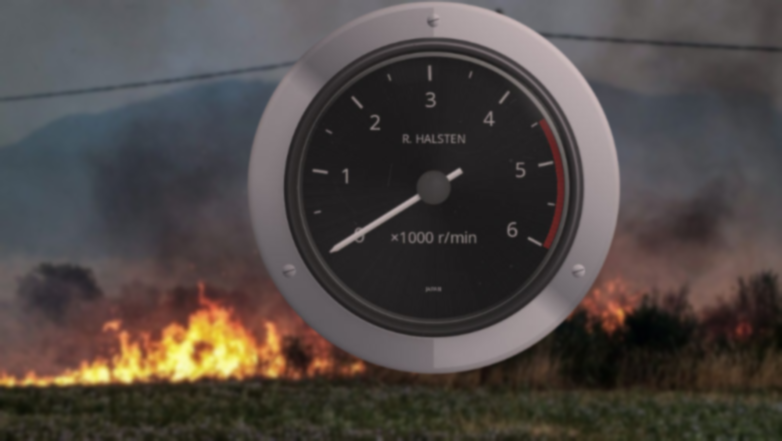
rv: 0; rpm
